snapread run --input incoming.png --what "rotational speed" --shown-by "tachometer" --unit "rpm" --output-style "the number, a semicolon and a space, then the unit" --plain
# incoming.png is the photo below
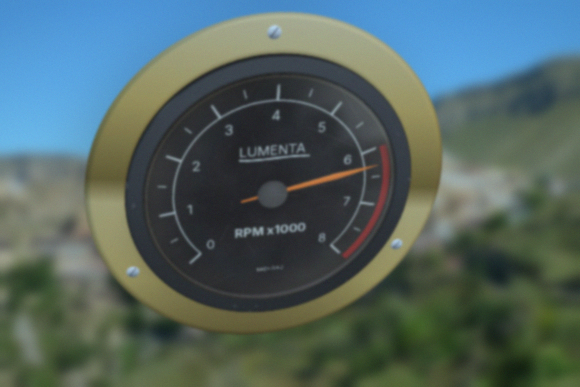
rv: 6250; rpm
